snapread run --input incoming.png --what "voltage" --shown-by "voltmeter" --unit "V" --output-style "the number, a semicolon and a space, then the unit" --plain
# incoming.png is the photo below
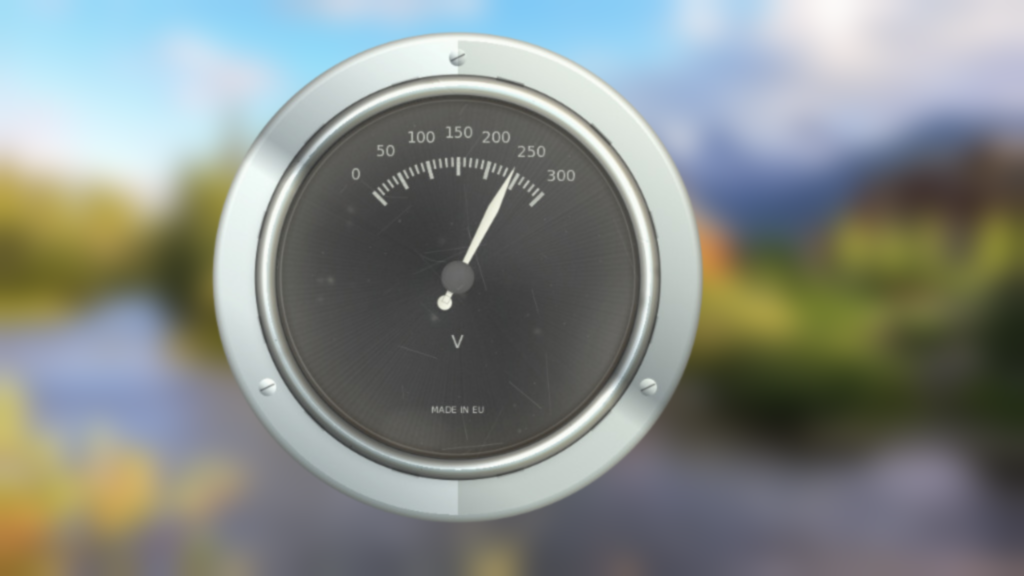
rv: 240; V
